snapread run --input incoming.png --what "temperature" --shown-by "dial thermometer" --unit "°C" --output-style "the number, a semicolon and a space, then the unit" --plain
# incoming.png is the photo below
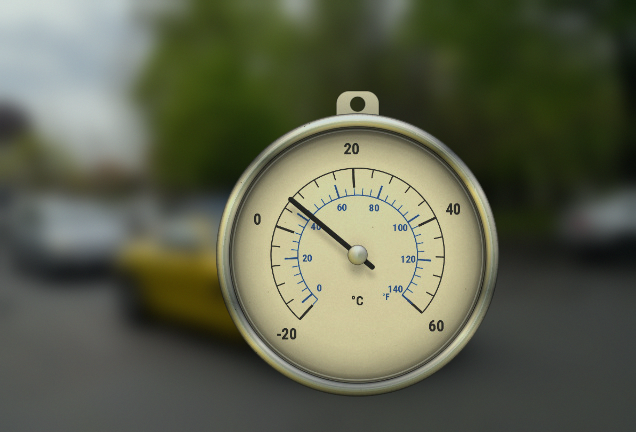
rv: 6; °C
